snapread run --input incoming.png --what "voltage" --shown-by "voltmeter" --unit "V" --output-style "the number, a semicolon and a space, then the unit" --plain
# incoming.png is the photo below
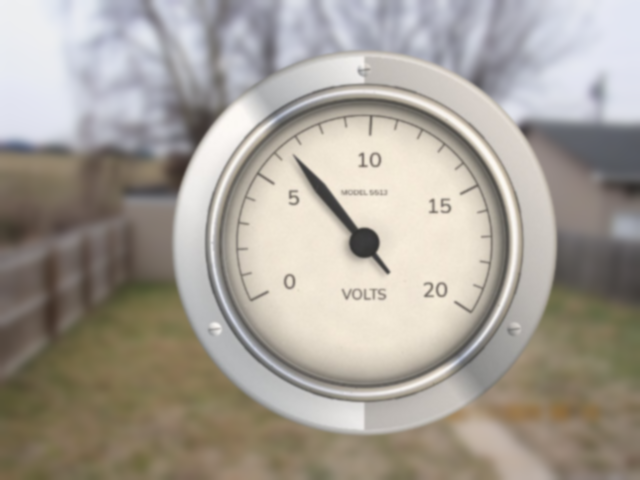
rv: 6.5; V
